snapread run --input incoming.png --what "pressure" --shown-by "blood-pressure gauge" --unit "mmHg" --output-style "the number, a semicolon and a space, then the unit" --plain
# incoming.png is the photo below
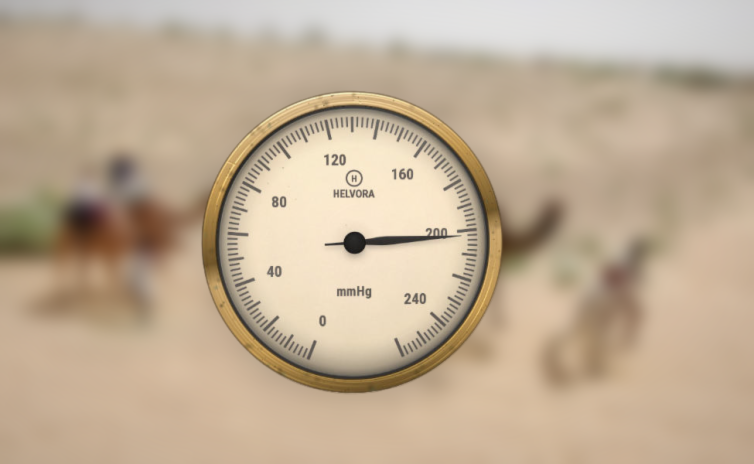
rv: 202; mmHg
